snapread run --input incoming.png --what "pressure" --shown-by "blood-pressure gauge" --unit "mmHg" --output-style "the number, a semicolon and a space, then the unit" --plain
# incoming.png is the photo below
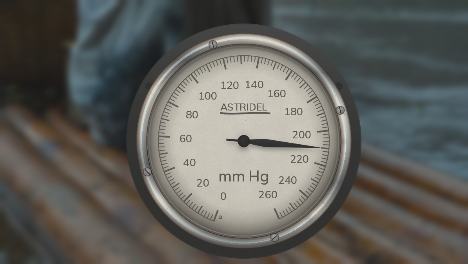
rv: 210; mmHg
